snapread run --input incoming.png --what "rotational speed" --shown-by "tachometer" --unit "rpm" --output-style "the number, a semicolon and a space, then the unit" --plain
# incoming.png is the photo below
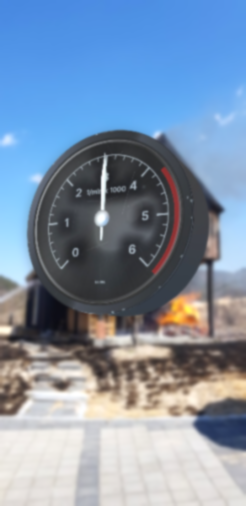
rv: 3000; rpm
